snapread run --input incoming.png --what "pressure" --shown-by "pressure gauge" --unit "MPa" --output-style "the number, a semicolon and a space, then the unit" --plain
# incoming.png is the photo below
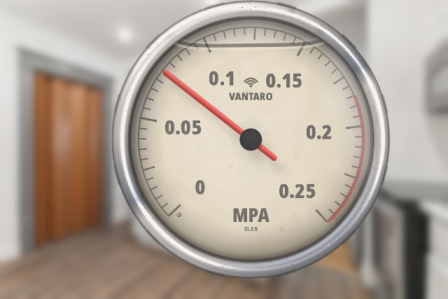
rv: 0.075; MPa
